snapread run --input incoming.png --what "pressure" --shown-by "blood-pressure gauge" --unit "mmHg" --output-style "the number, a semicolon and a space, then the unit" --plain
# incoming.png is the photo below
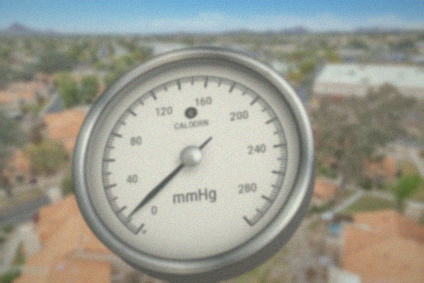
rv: 10; mmHg
